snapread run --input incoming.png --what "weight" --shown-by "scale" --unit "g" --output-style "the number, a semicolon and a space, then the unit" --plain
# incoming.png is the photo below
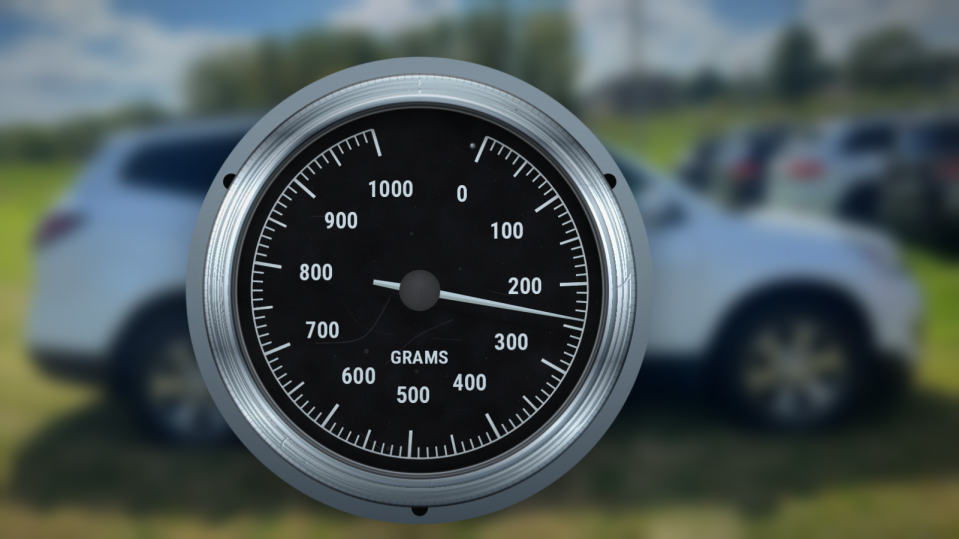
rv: 240; g
